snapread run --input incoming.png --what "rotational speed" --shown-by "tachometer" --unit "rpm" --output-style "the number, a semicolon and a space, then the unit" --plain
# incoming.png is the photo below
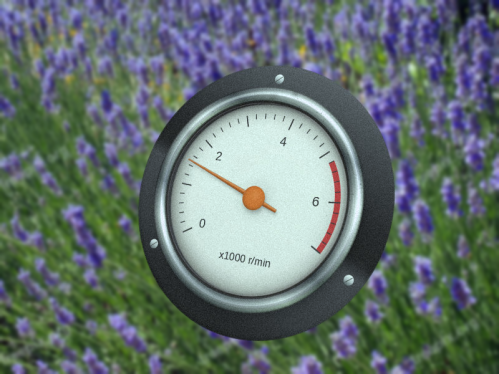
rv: 1500; rpm
